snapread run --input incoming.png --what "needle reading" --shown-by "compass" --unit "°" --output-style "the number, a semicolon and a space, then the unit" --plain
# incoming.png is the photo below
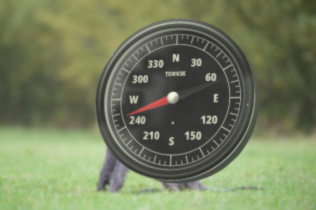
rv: 250; °
